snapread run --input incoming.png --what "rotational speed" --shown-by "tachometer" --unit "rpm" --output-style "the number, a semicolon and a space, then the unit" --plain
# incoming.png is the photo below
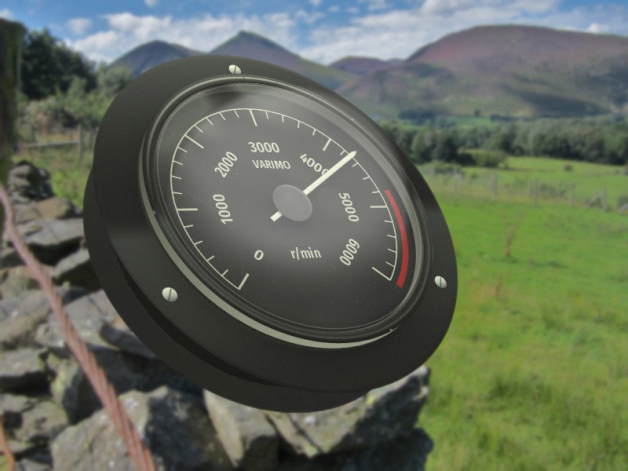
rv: 4300; rpm
